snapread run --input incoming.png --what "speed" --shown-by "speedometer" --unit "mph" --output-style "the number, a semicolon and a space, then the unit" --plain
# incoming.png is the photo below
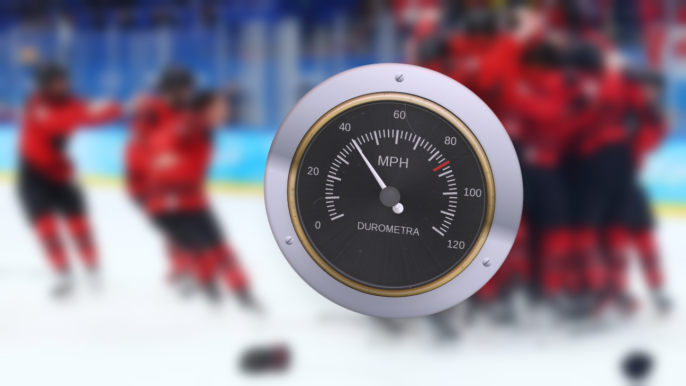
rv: 40; mph
